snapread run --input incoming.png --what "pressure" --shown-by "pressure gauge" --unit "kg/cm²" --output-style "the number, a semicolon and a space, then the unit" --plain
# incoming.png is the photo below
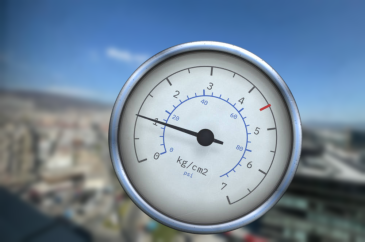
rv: 1; kg/cm²
